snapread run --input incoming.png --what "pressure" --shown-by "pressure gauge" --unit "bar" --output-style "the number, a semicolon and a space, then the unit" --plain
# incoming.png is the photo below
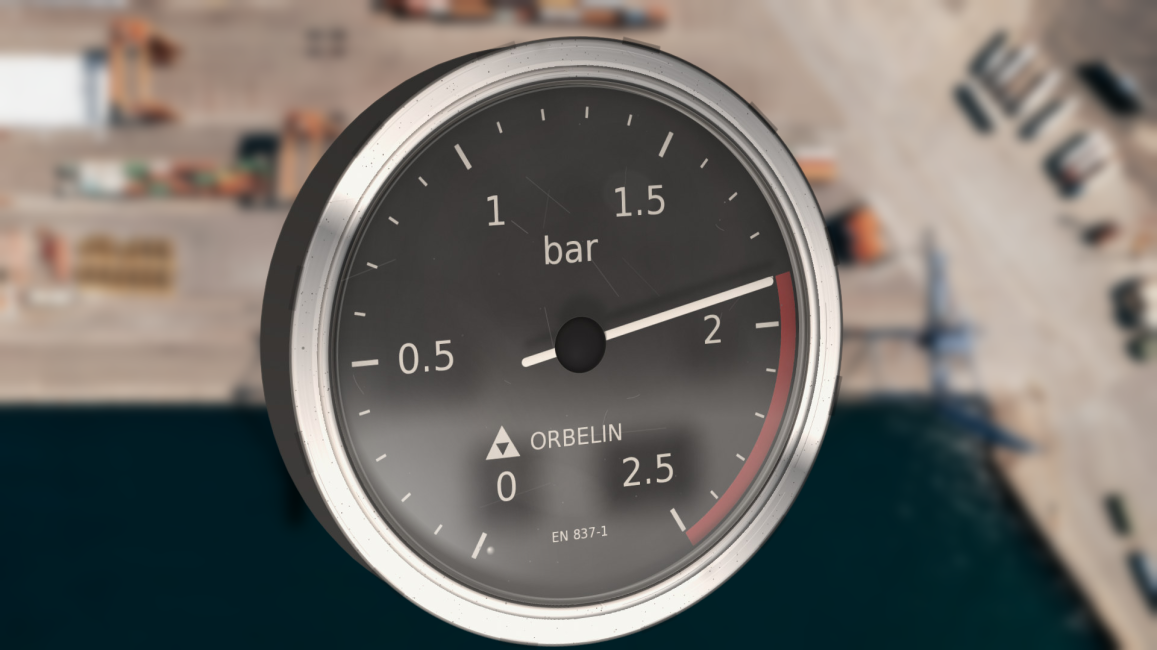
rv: 1.9; bar
